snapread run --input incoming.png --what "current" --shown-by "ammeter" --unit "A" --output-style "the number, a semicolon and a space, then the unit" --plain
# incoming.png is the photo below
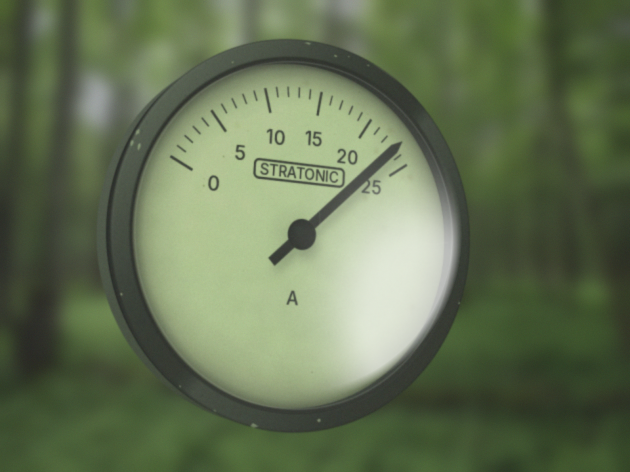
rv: 23; A
